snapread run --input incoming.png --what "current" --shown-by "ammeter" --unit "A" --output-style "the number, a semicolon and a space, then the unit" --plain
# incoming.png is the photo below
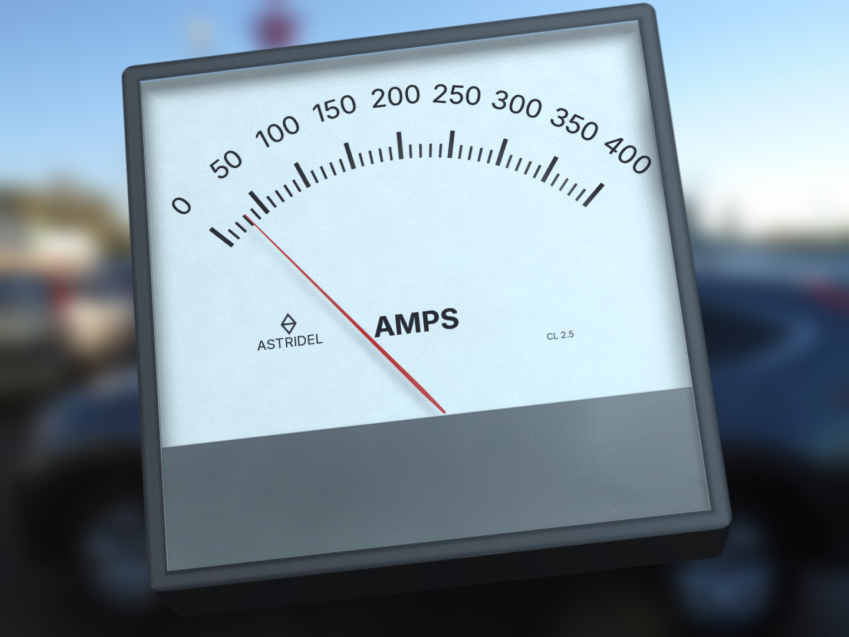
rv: 30; A
